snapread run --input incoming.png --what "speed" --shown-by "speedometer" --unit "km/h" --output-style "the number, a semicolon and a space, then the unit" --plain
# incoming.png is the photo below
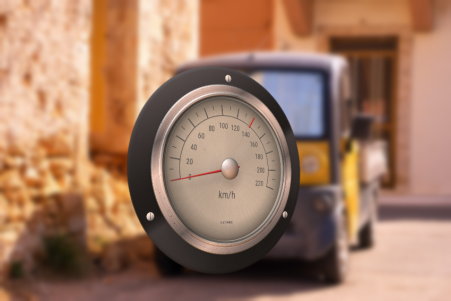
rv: 0; km/h
